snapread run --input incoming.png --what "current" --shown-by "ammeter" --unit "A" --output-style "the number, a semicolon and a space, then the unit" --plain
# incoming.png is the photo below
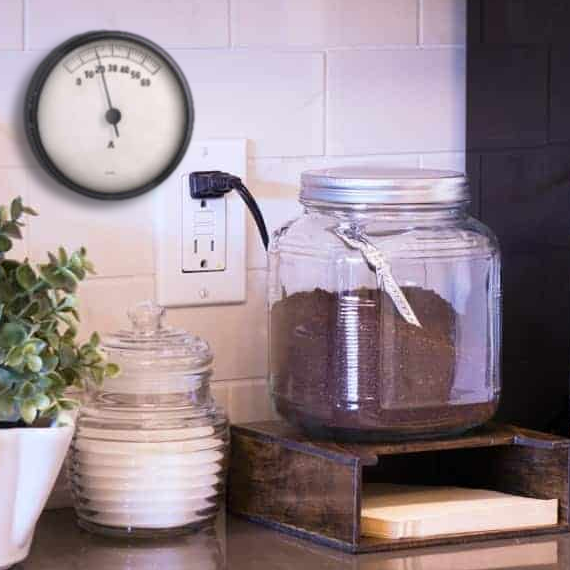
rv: 20; A
